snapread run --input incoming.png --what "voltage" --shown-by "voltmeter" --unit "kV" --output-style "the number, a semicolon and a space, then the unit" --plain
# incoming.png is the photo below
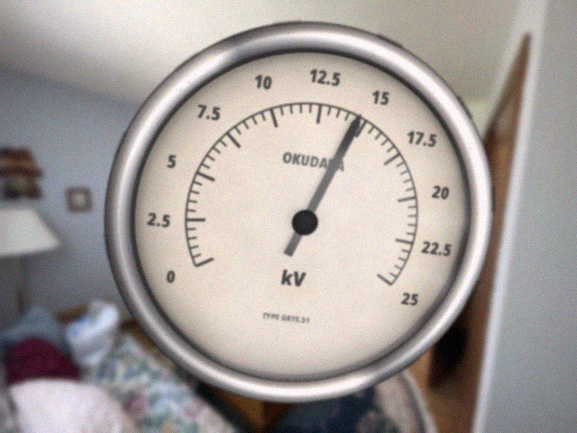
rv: 14.5; kV
